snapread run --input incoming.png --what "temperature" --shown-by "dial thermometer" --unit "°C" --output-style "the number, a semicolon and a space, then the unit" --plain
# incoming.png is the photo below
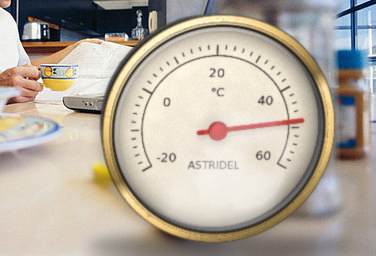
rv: 48; °C
